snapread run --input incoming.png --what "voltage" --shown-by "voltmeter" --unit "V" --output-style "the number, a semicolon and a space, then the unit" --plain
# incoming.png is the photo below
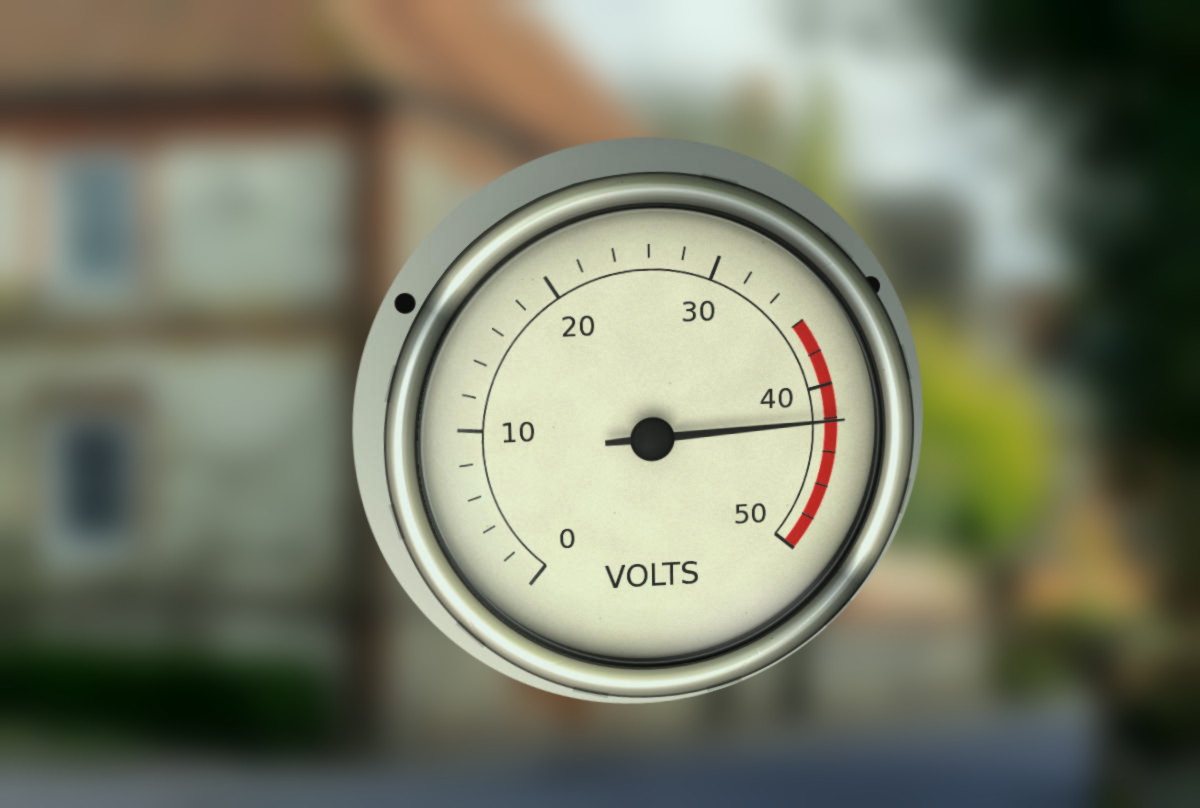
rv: 42; V
